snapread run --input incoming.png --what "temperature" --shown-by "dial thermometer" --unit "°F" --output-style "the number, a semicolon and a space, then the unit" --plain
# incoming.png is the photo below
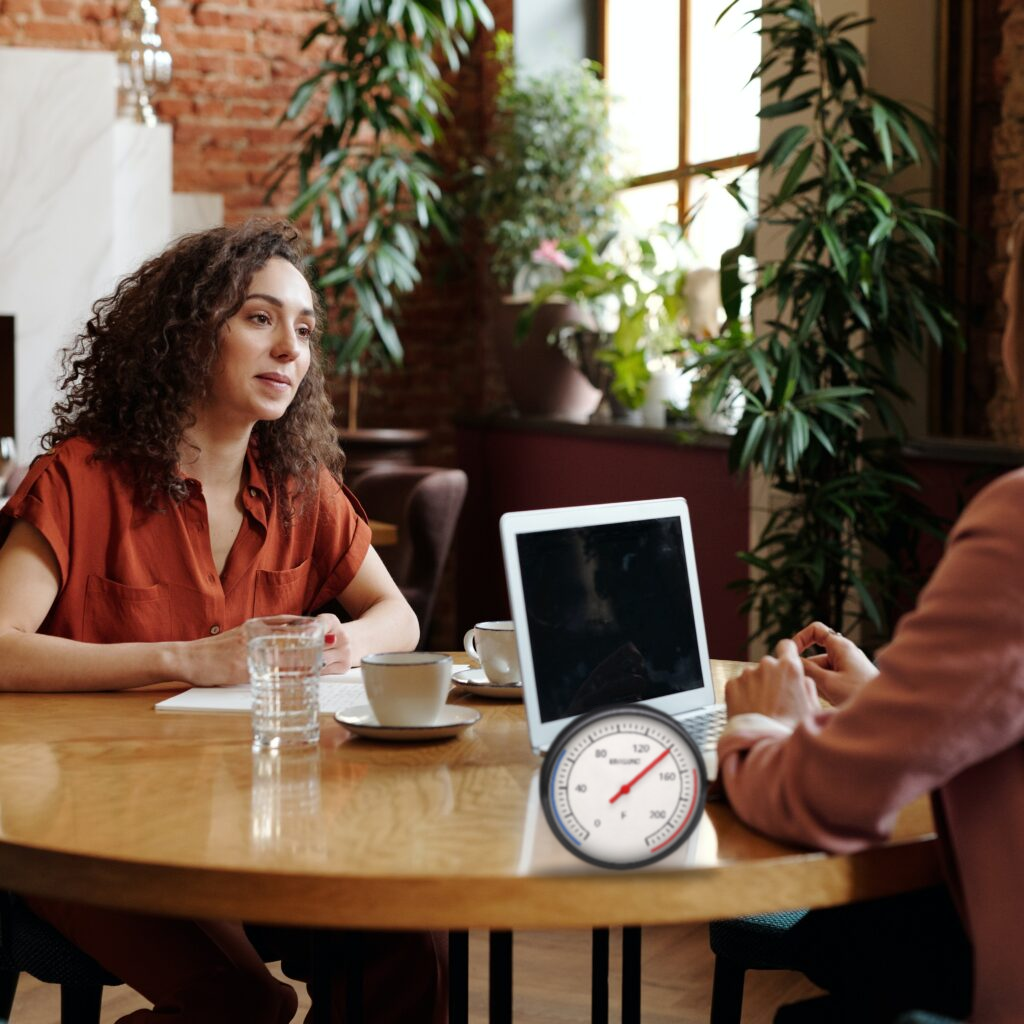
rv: 140; °F
